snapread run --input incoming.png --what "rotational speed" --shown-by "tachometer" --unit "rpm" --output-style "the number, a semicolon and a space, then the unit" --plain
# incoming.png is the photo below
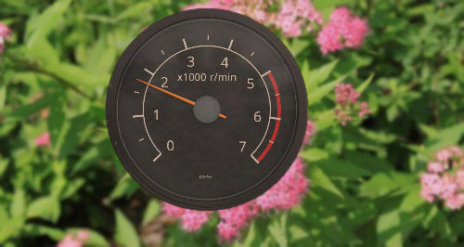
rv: 1750; rpm
